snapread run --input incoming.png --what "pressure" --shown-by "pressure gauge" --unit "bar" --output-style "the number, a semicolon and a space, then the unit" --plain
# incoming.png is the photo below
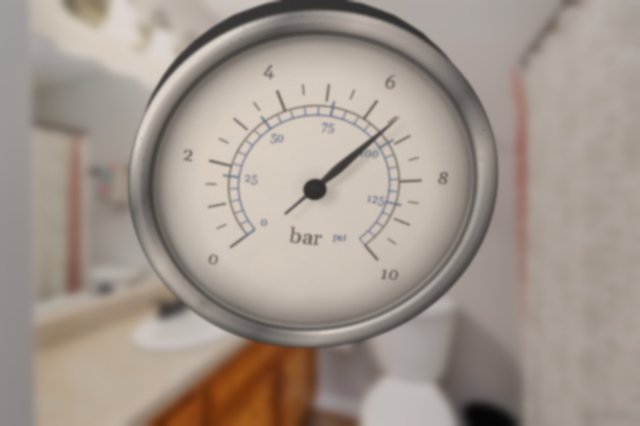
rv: 6.5; bar
